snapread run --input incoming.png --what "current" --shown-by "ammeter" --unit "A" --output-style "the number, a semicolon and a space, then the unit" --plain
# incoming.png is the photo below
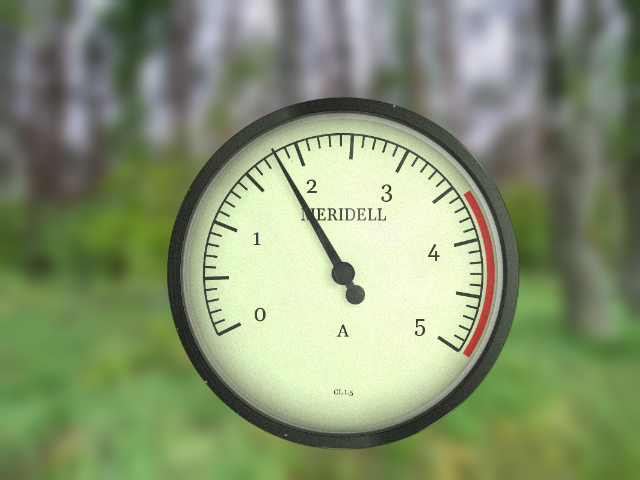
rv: 1.8; A
